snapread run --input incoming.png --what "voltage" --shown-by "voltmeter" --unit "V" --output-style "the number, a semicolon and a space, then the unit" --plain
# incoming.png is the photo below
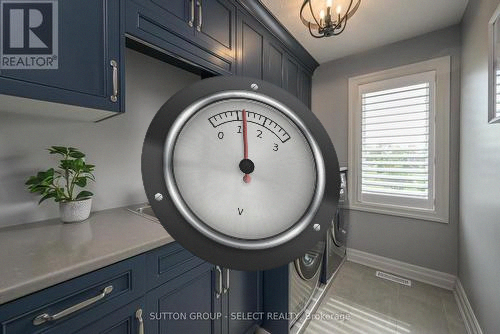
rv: 1.2; V
